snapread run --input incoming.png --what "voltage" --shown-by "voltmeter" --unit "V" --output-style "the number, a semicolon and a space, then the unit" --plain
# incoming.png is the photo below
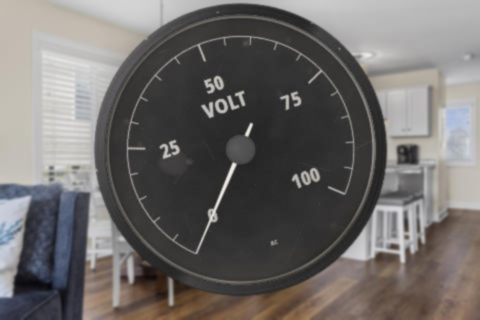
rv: 0; V
